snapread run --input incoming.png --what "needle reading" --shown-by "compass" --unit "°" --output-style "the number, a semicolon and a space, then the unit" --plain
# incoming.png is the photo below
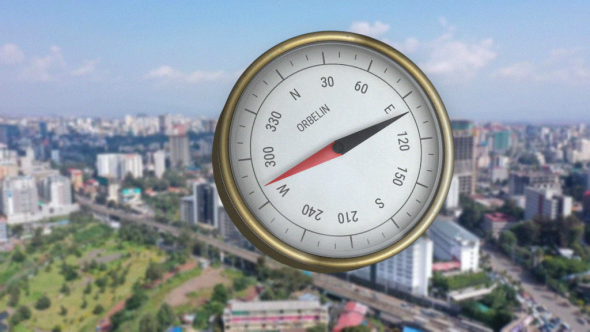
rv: 280; °
